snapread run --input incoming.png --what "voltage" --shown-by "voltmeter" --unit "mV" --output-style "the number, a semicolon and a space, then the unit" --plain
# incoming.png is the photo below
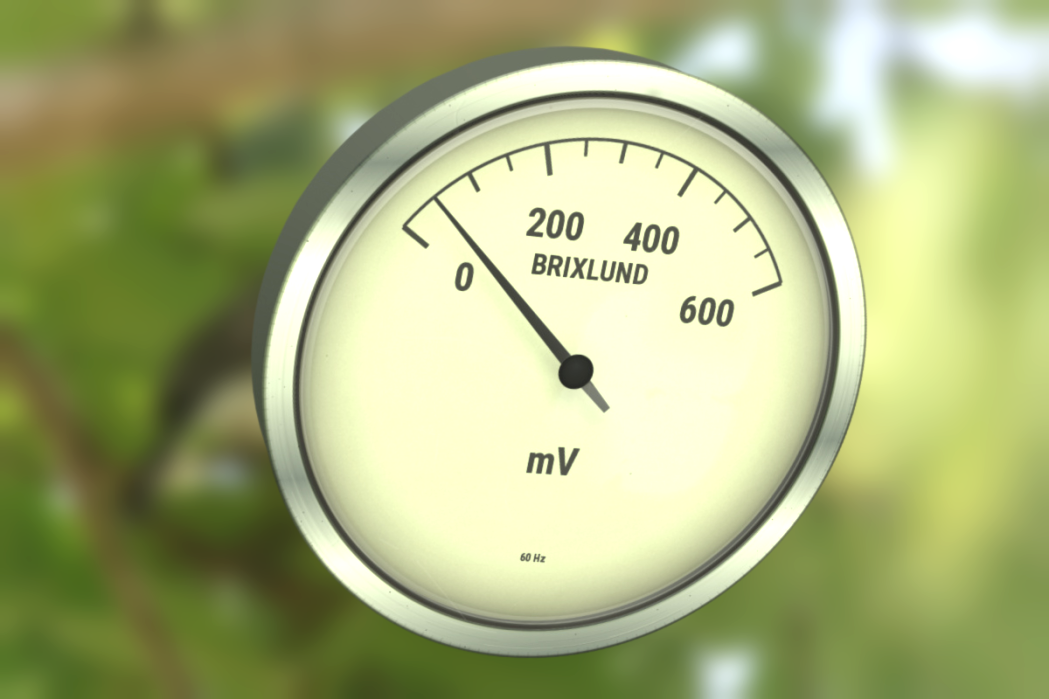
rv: 50; mV
